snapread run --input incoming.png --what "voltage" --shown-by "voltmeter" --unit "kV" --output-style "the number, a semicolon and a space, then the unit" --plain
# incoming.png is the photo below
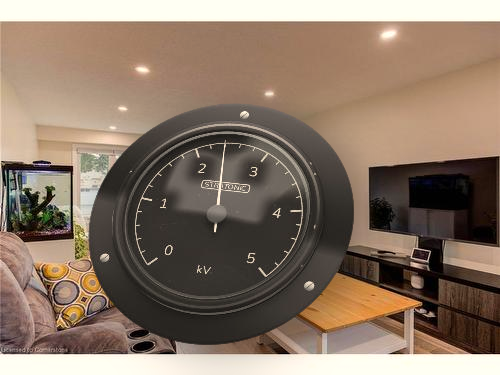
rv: 2.4; kV
